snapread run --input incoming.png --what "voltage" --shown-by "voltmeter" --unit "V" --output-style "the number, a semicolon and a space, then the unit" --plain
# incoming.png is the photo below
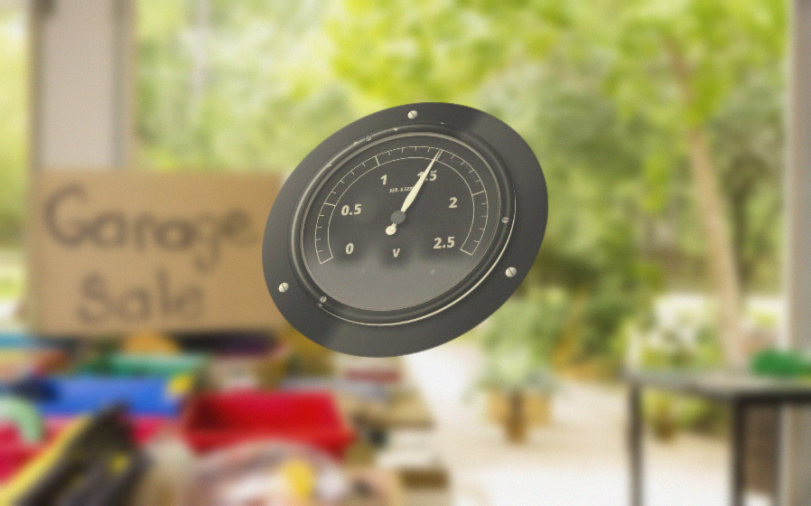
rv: 1.5; V
